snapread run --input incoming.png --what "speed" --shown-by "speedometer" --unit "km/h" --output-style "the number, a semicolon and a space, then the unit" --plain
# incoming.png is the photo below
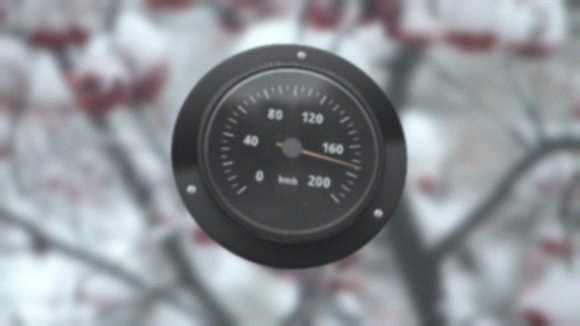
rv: 175; km/h
